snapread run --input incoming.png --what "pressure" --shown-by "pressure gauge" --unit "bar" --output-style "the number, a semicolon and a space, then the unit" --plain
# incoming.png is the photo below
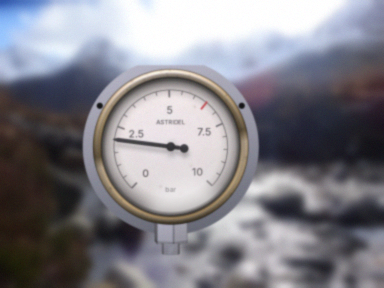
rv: 2; bar
